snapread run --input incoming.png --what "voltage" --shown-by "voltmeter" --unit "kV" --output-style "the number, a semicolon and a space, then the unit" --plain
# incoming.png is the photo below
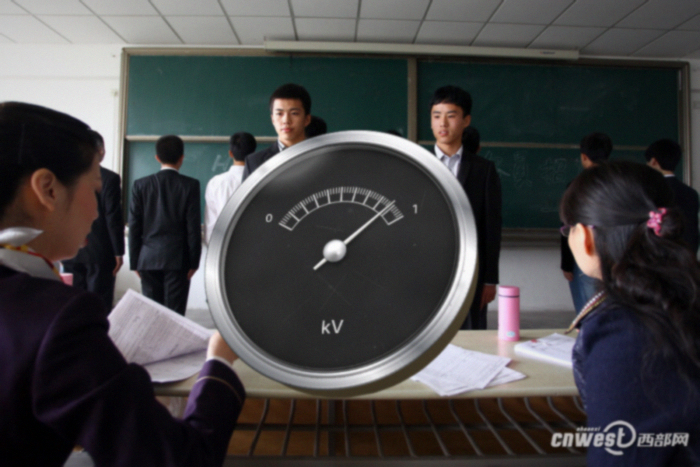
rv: 0.9; kV
